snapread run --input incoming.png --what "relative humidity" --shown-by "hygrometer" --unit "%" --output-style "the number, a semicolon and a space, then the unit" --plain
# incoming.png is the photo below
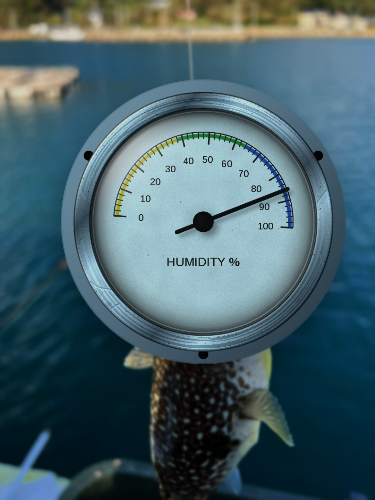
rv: 86; %
